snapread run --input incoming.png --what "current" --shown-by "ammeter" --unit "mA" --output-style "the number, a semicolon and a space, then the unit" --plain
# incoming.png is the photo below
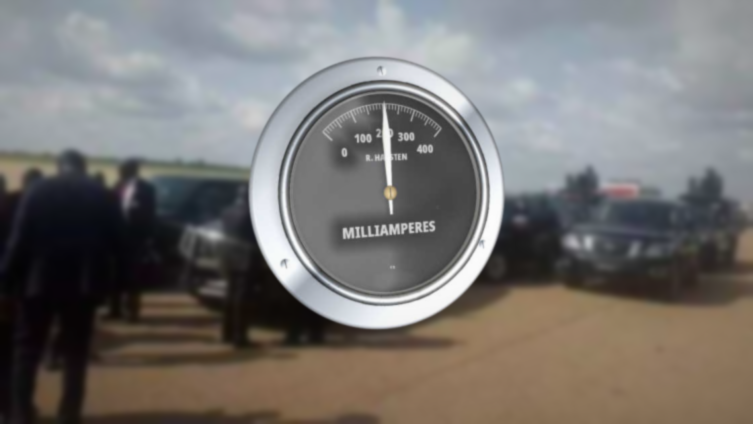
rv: 200; mA
